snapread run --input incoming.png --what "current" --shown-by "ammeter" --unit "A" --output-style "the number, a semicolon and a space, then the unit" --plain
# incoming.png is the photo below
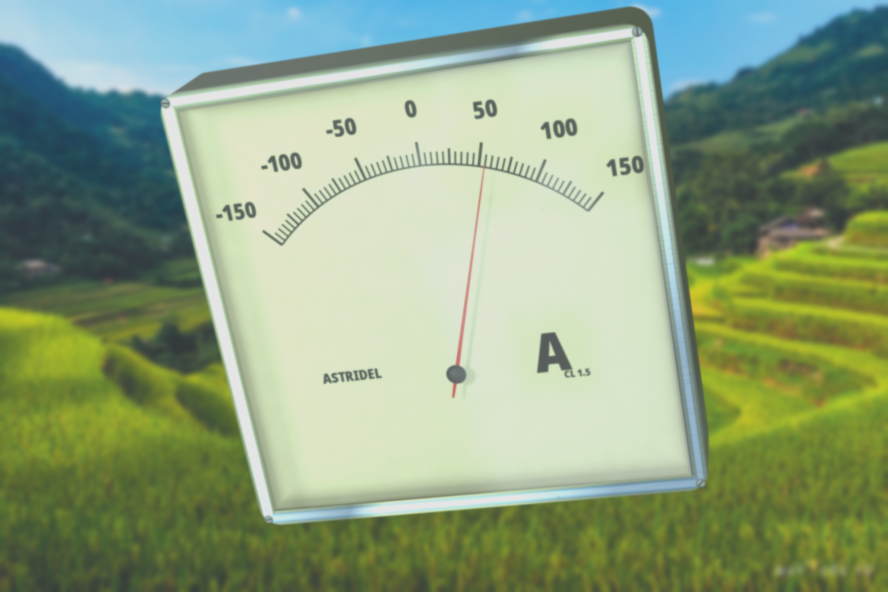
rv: 55; A
